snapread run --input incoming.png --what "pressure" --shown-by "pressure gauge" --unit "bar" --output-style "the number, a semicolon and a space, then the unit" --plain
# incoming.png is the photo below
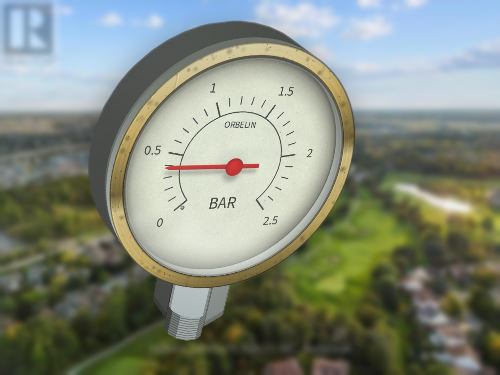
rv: 0.4; bar
